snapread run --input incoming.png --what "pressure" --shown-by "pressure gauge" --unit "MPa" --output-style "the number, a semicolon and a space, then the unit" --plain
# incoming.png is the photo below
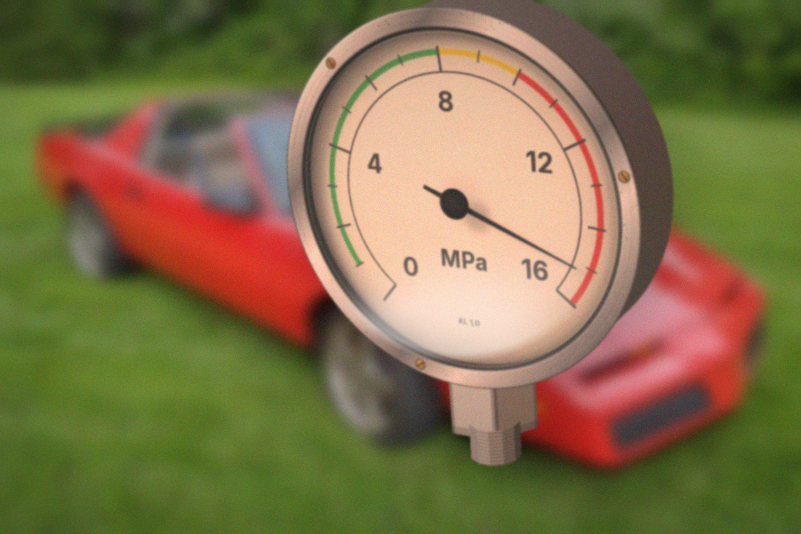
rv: 15; MPa
